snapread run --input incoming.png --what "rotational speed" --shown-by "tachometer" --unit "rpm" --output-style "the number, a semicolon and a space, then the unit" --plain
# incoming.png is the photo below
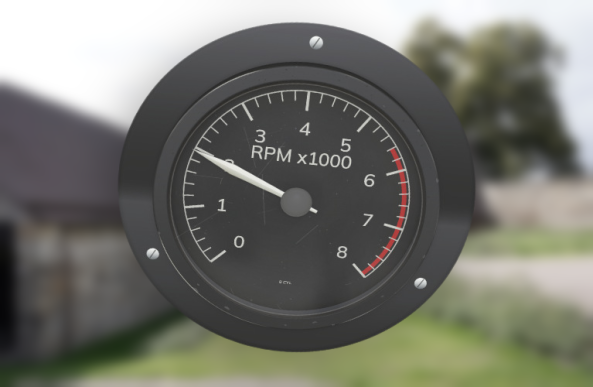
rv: 2000; rpm
